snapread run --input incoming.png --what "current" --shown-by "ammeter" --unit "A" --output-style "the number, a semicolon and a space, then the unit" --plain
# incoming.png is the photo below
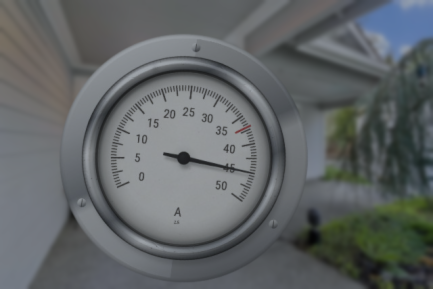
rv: 45; A
